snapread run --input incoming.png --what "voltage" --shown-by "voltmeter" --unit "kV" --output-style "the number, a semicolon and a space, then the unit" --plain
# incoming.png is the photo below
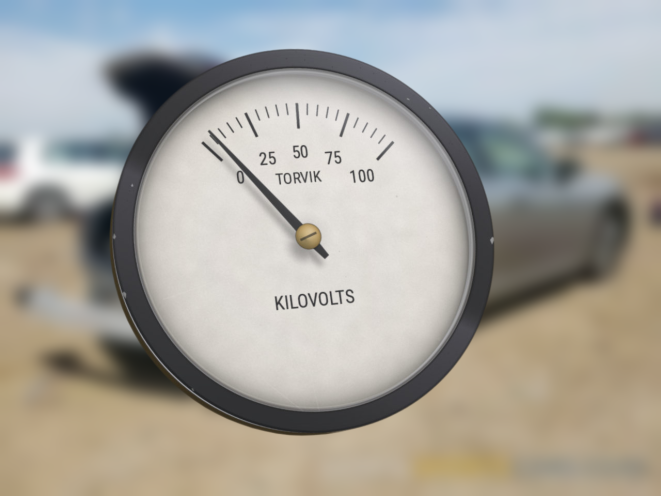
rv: 5; kV
